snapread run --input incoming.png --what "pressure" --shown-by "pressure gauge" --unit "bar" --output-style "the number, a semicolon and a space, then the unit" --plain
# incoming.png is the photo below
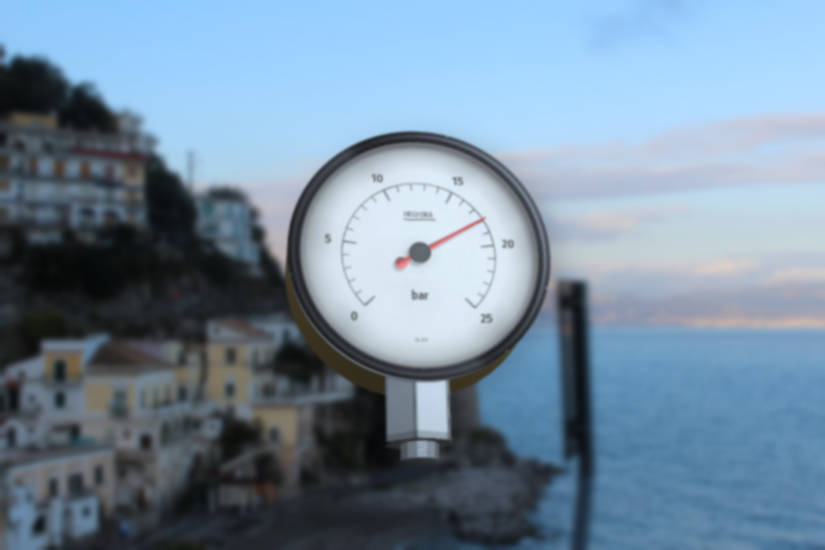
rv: 18; bar
